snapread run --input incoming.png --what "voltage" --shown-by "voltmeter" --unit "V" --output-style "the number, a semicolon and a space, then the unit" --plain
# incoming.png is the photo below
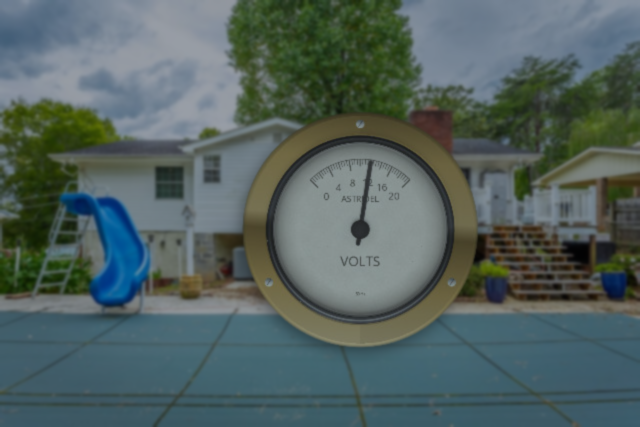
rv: 12; V
